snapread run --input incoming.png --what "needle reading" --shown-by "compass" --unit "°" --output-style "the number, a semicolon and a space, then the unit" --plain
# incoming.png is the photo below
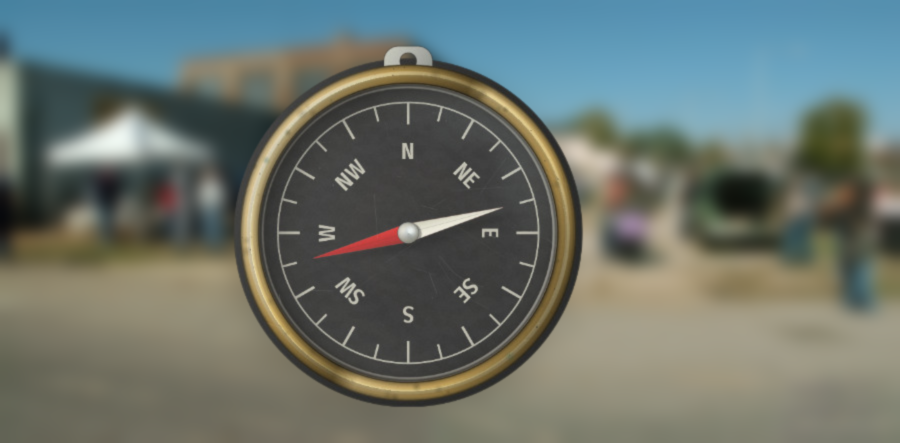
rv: 255; °
